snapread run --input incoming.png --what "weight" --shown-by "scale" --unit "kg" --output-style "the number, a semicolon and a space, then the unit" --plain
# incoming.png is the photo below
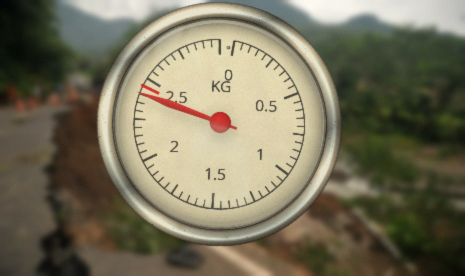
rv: 2.4; kg
